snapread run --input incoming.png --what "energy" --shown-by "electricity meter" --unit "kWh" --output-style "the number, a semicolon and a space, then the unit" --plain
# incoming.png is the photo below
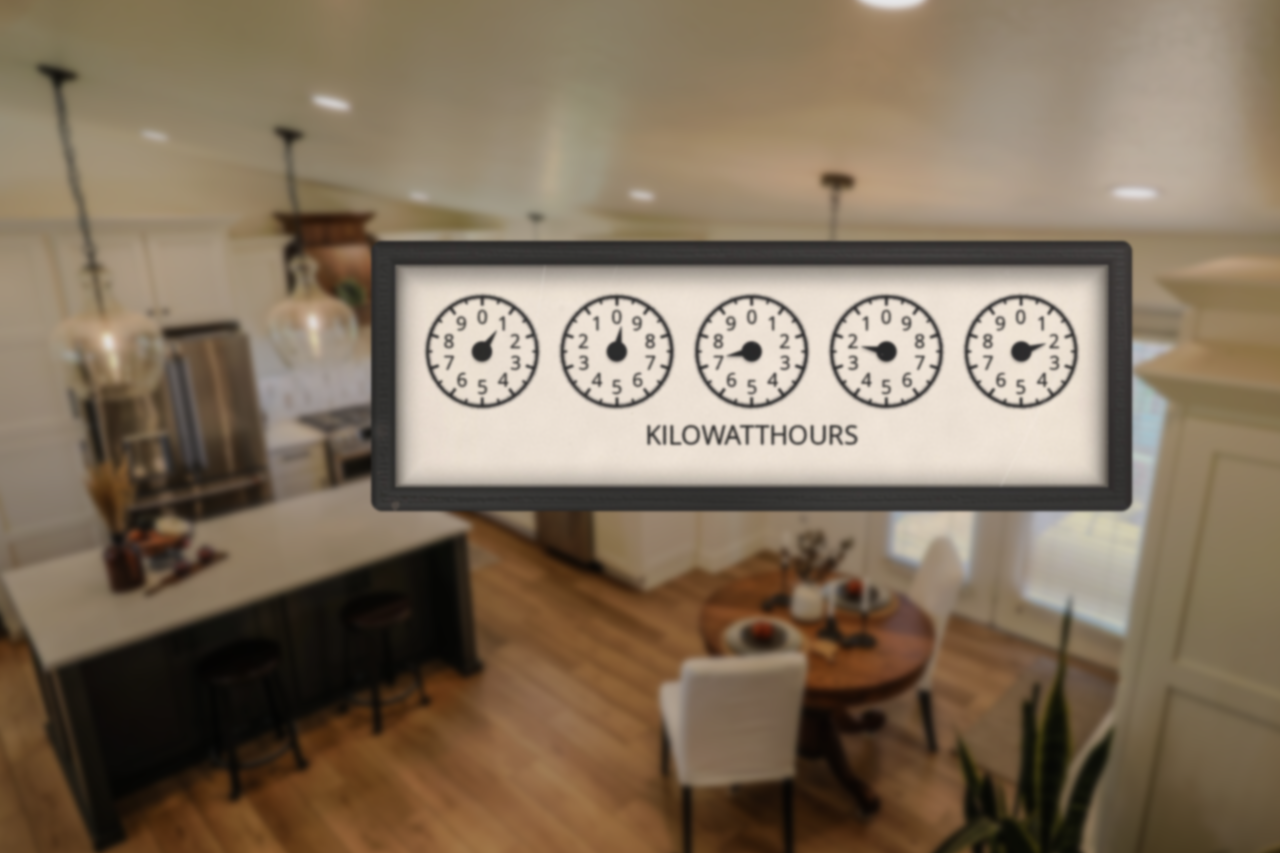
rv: 9722; kWh
